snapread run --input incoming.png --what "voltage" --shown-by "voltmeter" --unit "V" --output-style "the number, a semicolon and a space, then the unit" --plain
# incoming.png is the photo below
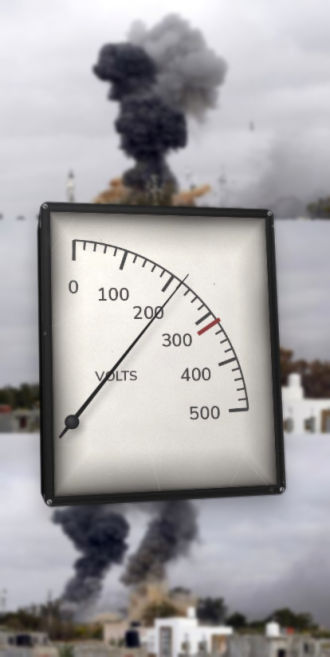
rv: 220; V
